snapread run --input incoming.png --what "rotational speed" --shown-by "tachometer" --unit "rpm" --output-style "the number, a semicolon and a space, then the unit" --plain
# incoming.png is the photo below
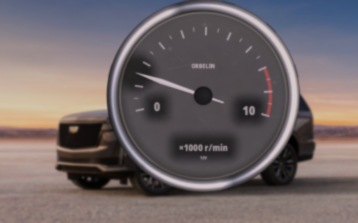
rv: 1500; rpm
